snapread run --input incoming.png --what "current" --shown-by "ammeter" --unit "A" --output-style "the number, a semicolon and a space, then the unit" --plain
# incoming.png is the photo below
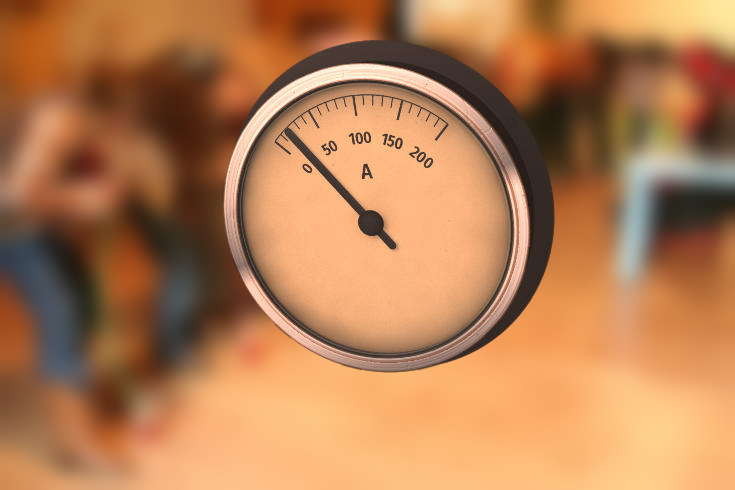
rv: 20; A
